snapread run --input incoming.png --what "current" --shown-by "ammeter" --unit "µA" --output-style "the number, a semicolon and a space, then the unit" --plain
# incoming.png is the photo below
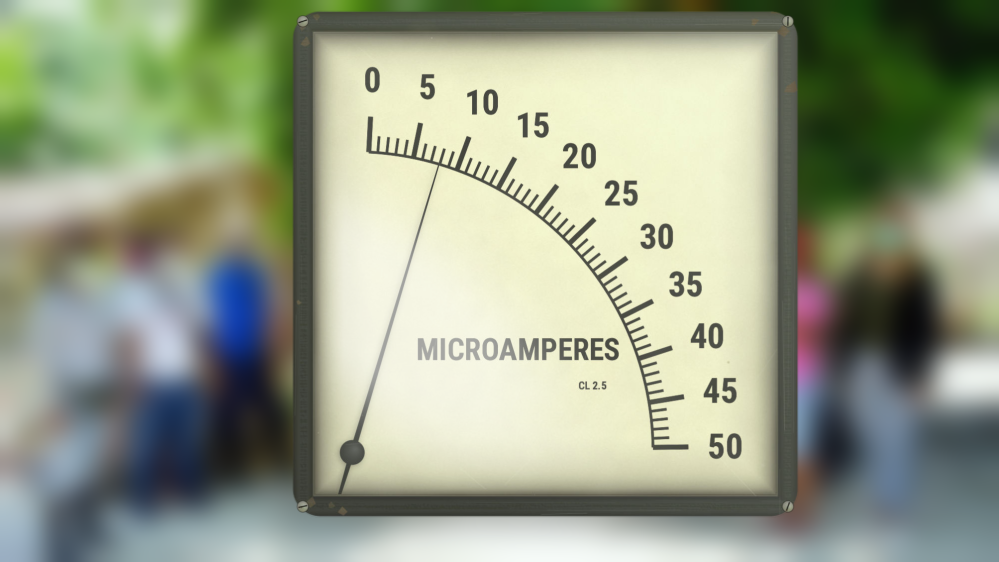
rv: 8; µA
